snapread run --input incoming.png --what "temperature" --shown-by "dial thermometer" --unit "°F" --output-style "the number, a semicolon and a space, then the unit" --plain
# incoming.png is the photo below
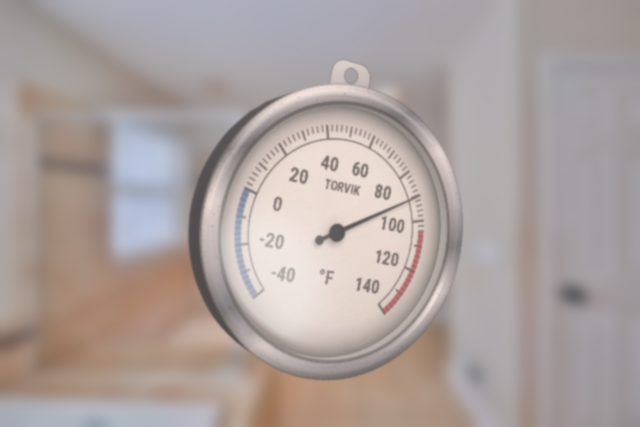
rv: 90; °F
